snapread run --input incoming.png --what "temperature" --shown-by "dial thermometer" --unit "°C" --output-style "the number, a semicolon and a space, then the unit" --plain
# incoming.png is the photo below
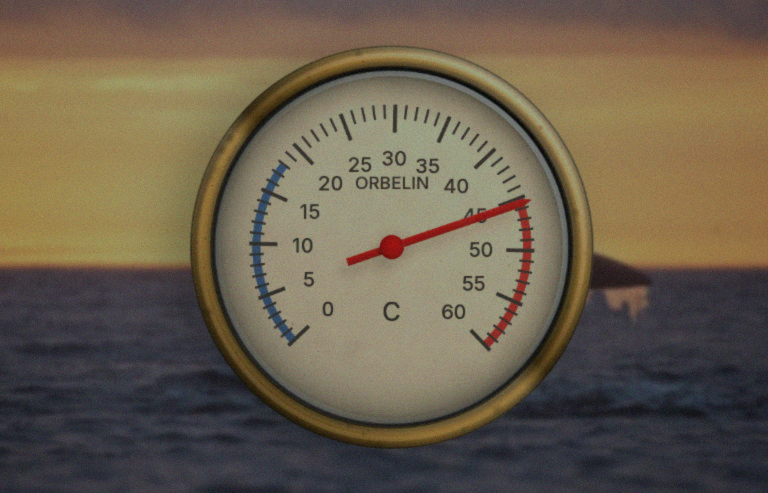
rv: 45.5; °C
